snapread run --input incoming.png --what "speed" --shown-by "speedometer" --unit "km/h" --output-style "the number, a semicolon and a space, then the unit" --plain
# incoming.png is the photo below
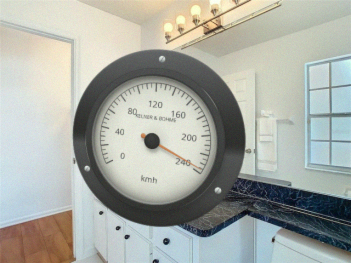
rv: 235; km/h
